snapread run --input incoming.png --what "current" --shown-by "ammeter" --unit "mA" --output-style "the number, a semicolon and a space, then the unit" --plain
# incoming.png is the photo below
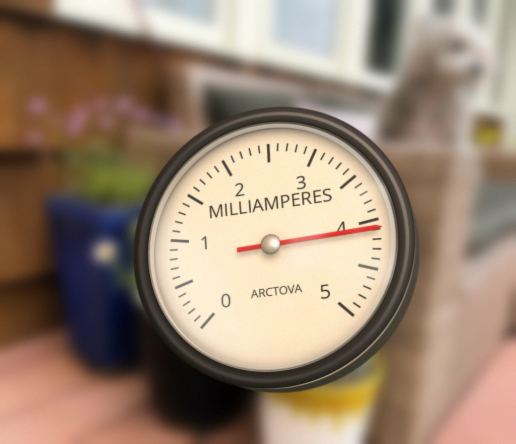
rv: 4.1; mA
